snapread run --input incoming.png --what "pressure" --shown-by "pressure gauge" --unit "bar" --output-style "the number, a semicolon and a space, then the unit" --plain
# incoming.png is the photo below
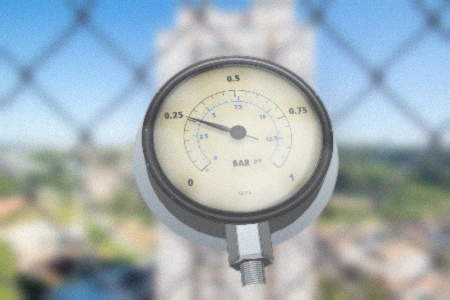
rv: 0.25; bar
